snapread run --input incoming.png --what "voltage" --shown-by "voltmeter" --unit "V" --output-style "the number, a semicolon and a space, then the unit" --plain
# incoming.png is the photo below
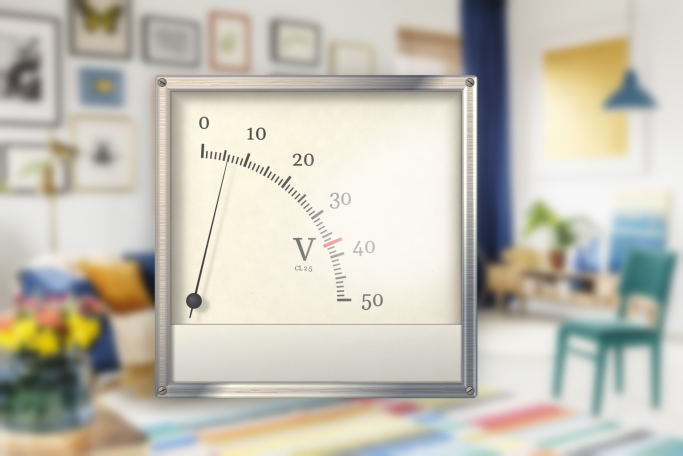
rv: 6; V
